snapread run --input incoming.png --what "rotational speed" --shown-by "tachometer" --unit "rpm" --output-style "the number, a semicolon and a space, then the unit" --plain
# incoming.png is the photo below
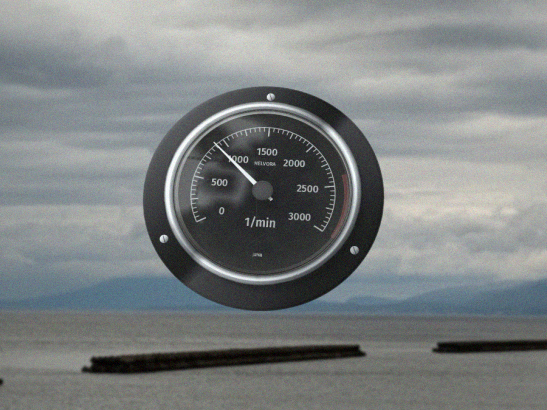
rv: 900; rpm
